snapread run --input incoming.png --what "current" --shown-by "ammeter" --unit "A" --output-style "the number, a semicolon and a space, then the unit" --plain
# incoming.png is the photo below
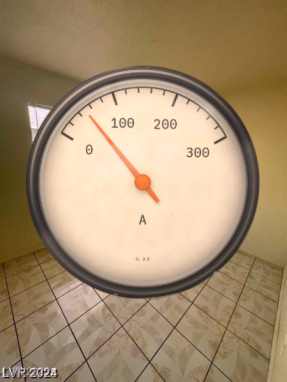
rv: 50; A
